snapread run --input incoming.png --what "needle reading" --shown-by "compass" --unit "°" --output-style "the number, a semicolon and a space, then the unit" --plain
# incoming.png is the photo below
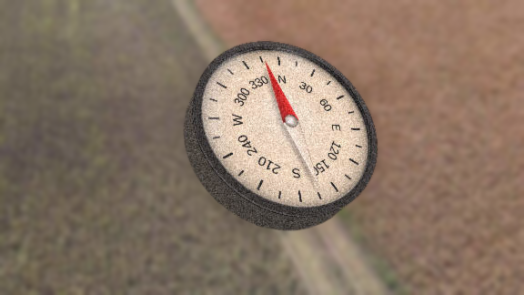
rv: 345; °
